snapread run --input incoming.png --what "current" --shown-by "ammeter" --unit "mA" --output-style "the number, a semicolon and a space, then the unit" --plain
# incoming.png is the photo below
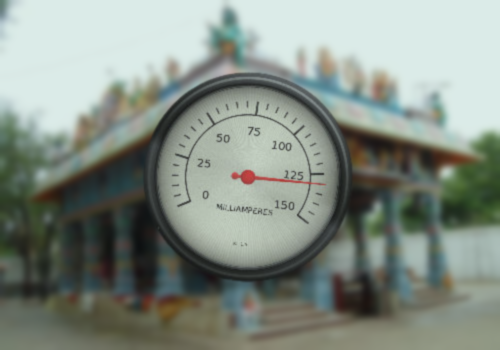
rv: 130; mA
